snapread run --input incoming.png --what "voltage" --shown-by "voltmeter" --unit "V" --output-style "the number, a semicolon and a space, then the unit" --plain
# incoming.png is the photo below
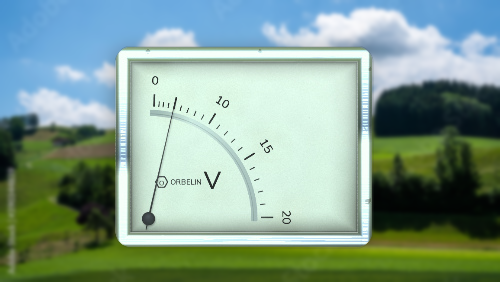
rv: 5; V
